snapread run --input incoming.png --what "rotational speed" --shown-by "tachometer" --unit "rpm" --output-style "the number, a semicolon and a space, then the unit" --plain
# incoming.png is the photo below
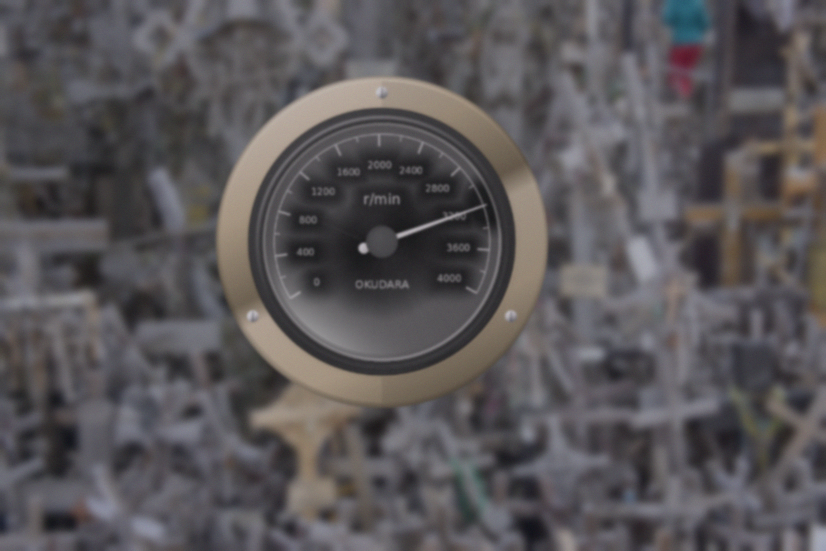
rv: 3200; rpm
